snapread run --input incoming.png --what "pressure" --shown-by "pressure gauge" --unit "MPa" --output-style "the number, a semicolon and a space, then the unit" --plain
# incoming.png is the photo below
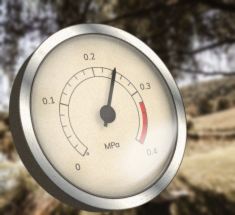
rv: 0.24; MPa
